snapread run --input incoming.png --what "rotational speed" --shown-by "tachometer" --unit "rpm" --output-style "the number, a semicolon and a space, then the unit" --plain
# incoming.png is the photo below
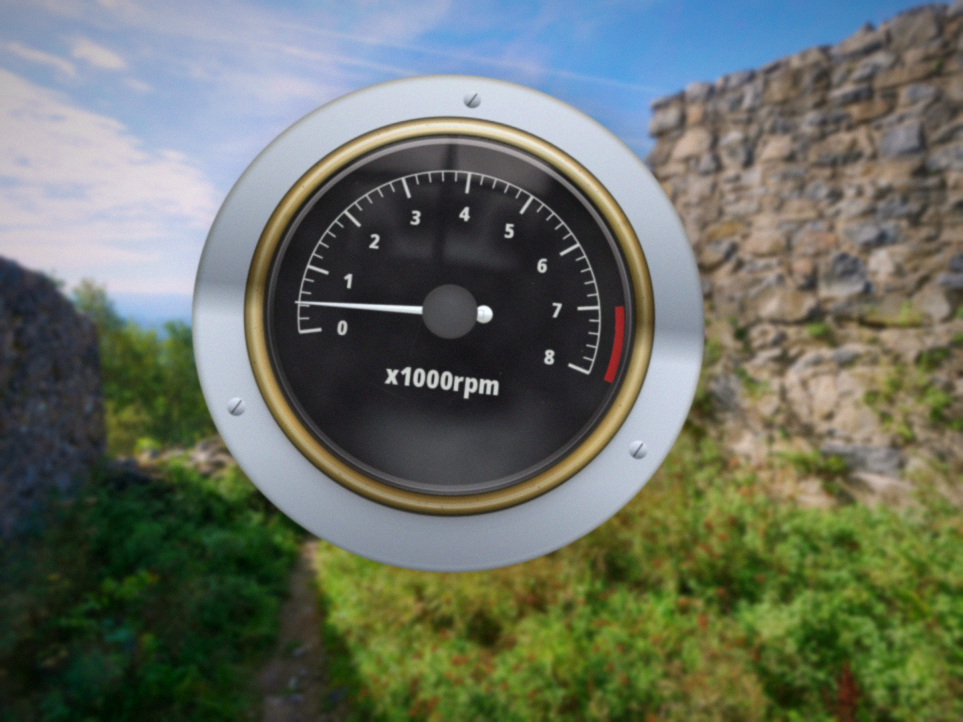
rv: 400; rpm
